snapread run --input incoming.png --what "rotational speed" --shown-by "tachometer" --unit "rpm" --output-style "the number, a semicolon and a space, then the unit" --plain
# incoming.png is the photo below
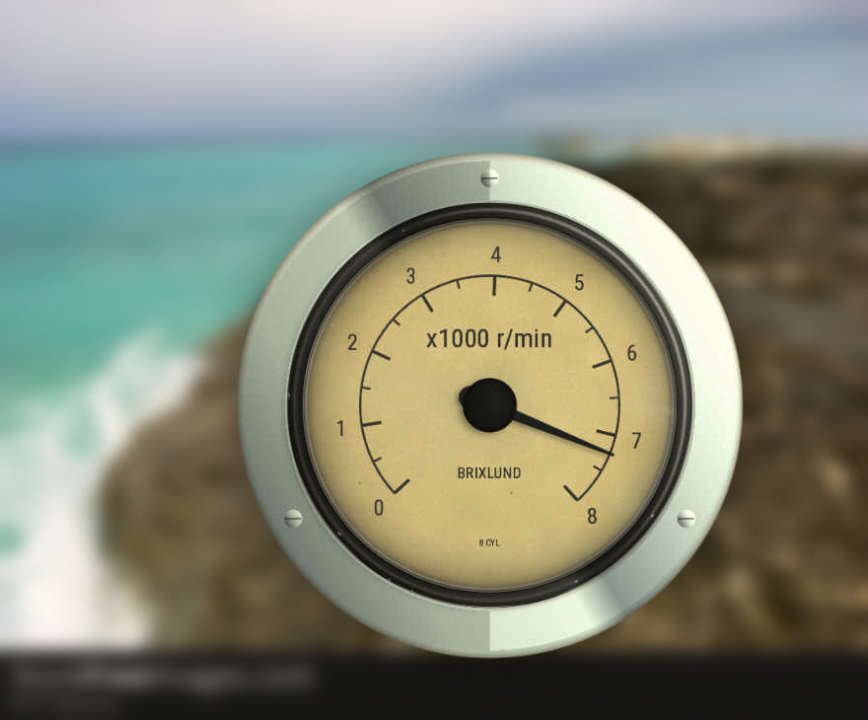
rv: 7250; rpm
